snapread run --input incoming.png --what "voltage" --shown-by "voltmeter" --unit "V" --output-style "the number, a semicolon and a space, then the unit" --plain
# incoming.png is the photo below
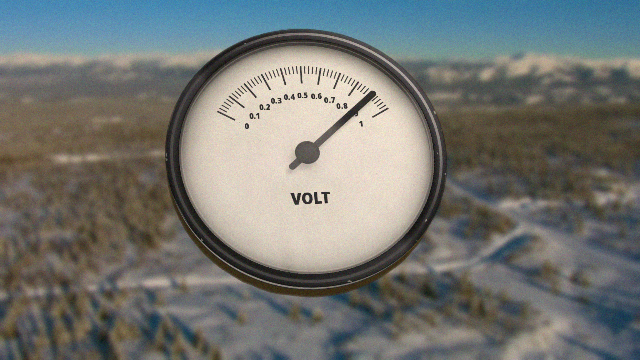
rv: 0.9; V
